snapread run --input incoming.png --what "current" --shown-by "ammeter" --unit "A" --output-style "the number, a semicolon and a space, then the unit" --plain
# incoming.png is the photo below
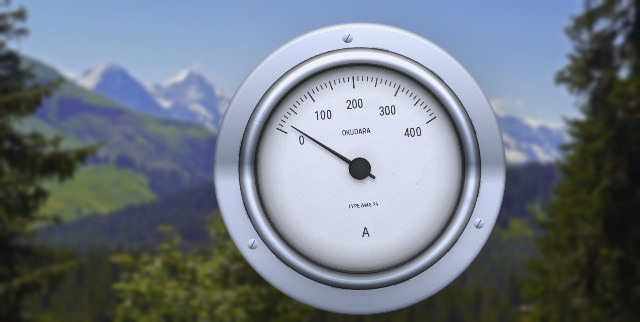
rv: 20; A
